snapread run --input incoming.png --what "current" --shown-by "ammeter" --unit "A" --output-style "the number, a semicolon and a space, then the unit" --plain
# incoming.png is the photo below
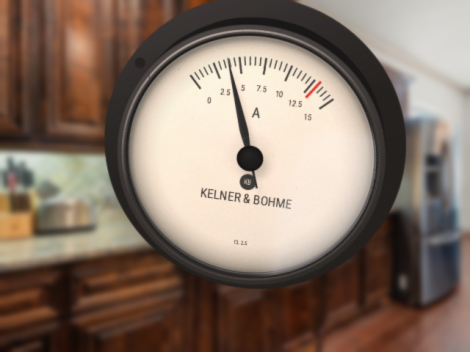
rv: 4; A
